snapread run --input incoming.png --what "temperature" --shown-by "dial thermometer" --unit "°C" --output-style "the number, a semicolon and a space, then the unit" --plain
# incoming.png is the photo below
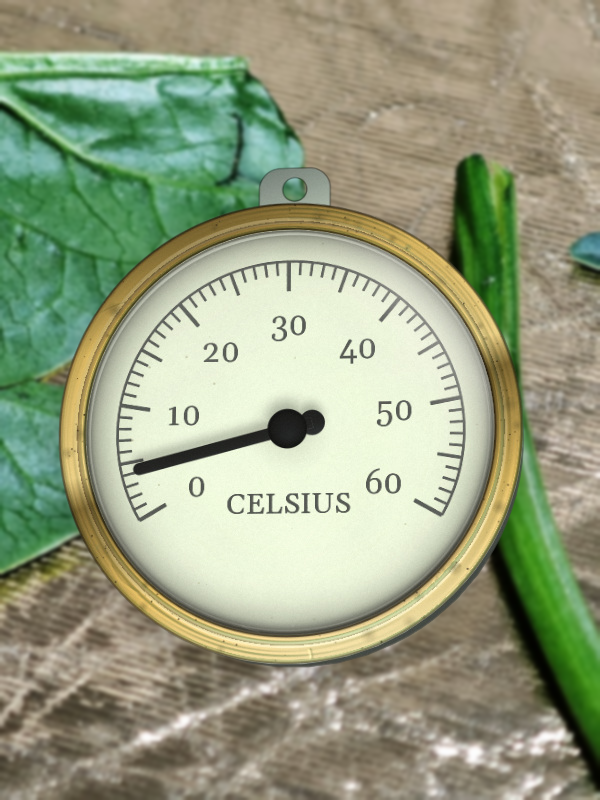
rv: 4; °C
